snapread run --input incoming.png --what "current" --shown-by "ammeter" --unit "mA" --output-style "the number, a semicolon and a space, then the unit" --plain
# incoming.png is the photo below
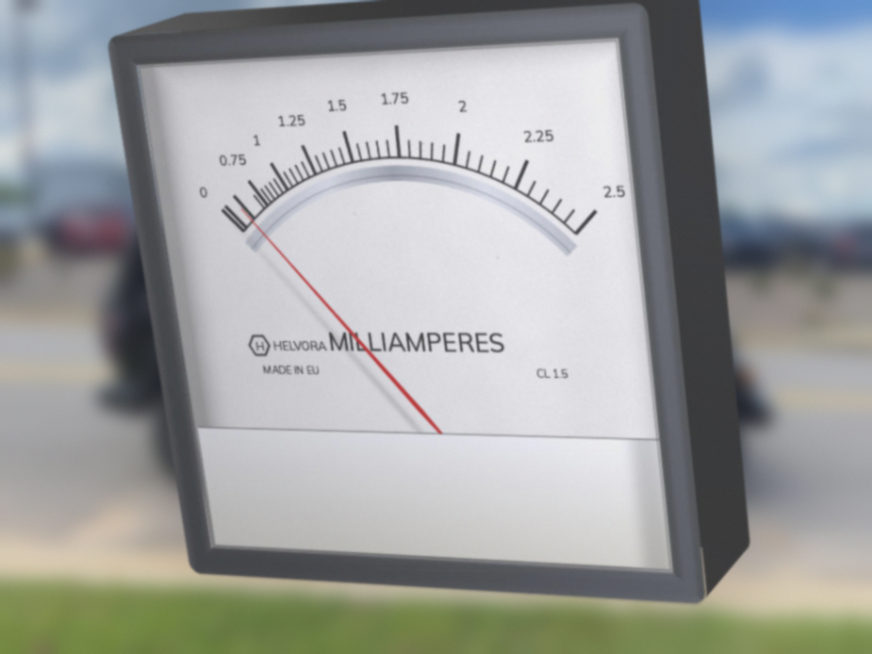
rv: 0.5; mA
